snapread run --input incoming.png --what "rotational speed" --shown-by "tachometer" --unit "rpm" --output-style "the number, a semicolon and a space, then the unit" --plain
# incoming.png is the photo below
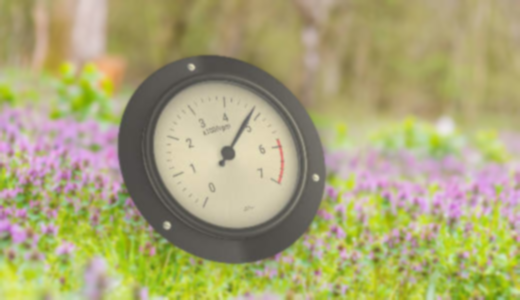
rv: 4800; rpm
